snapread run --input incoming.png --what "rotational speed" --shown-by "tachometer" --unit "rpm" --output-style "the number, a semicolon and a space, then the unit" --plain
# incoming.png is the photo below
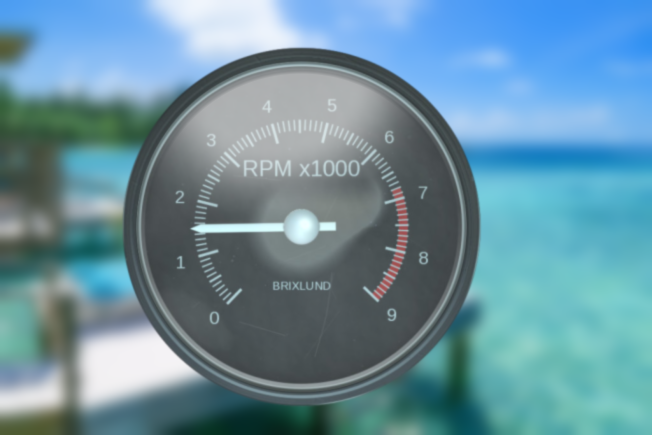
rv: 1500; rpm
